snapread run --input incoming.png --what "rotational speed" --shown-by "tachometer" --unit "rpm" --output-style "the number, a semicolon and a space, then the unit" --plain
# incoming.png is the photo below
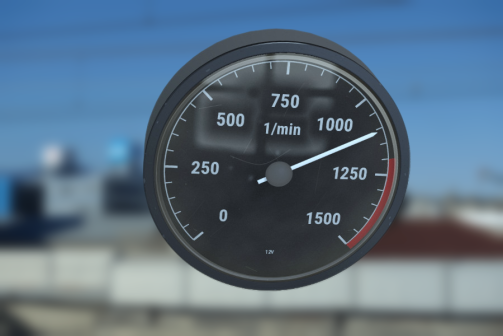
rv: 1100; rpm
